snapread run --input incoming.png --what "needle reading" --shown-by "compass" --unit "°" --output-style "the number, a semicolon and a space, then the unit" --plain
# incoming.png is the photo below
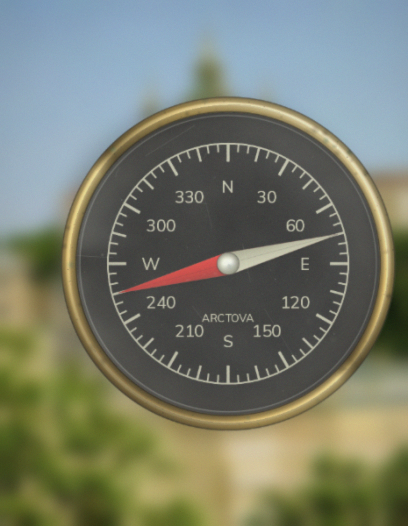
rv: 255; °
